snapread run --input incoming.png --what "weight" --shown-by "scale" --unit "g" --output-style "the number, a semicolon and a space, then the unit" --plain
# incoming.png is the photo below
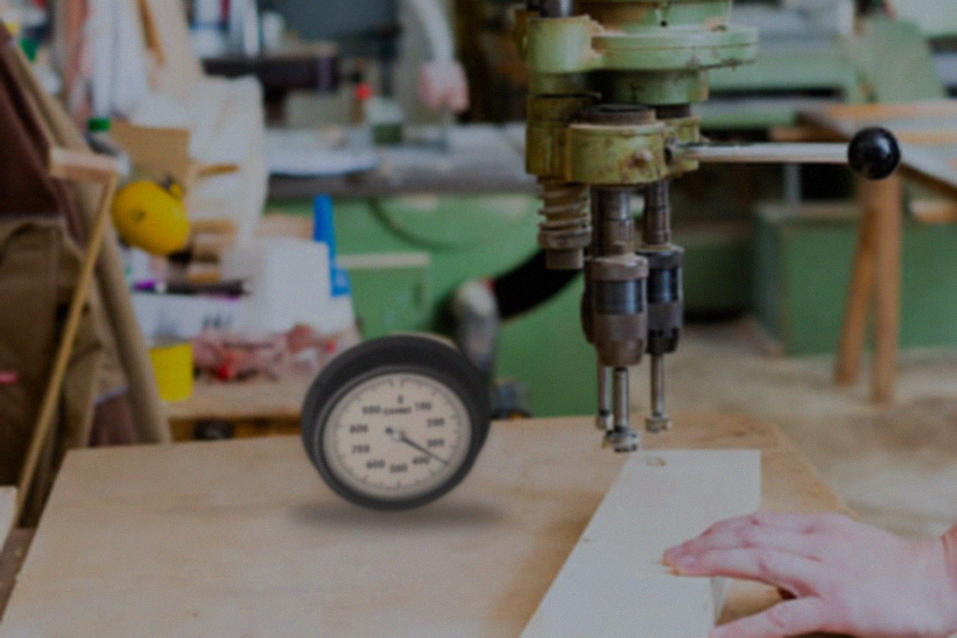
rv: 350; g
